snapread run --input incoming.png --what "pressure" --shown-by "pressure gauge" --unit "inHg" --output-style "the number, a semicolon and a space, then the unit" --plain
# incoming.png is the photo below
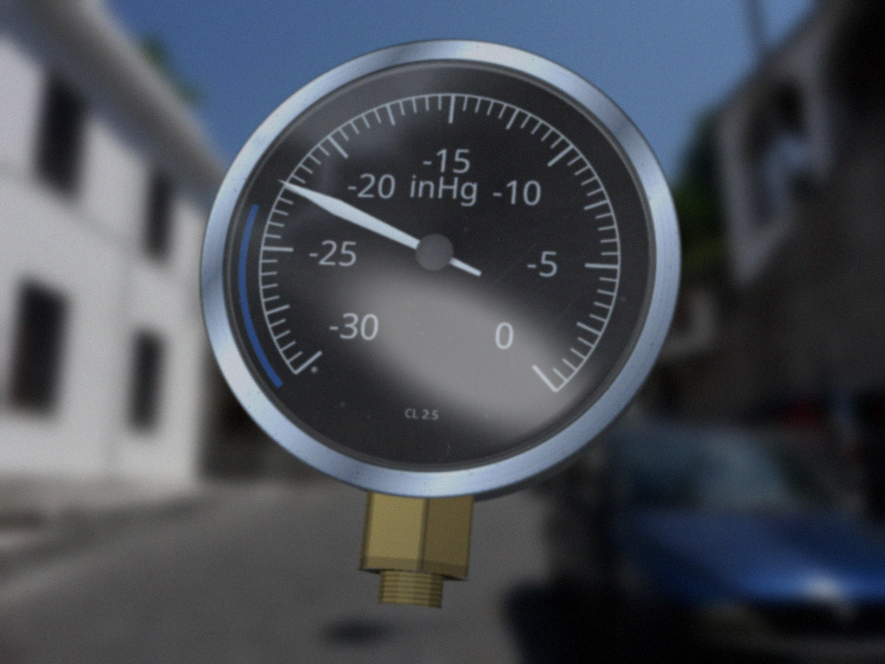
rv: -22.5; inHg
